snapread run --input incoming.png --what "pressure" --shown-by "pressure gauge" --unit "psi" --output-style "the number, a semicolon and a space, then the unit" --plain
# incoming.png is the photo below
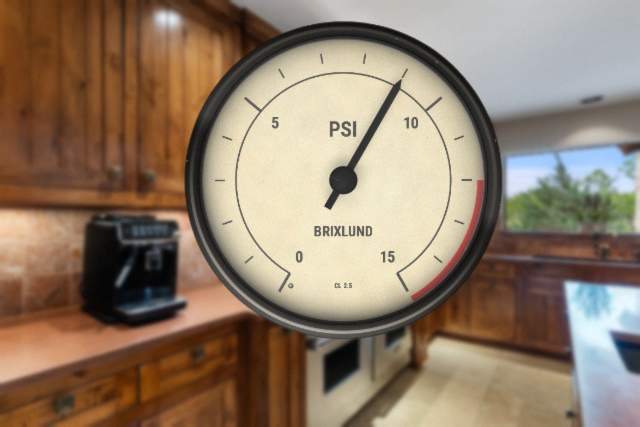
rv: 9; psi
